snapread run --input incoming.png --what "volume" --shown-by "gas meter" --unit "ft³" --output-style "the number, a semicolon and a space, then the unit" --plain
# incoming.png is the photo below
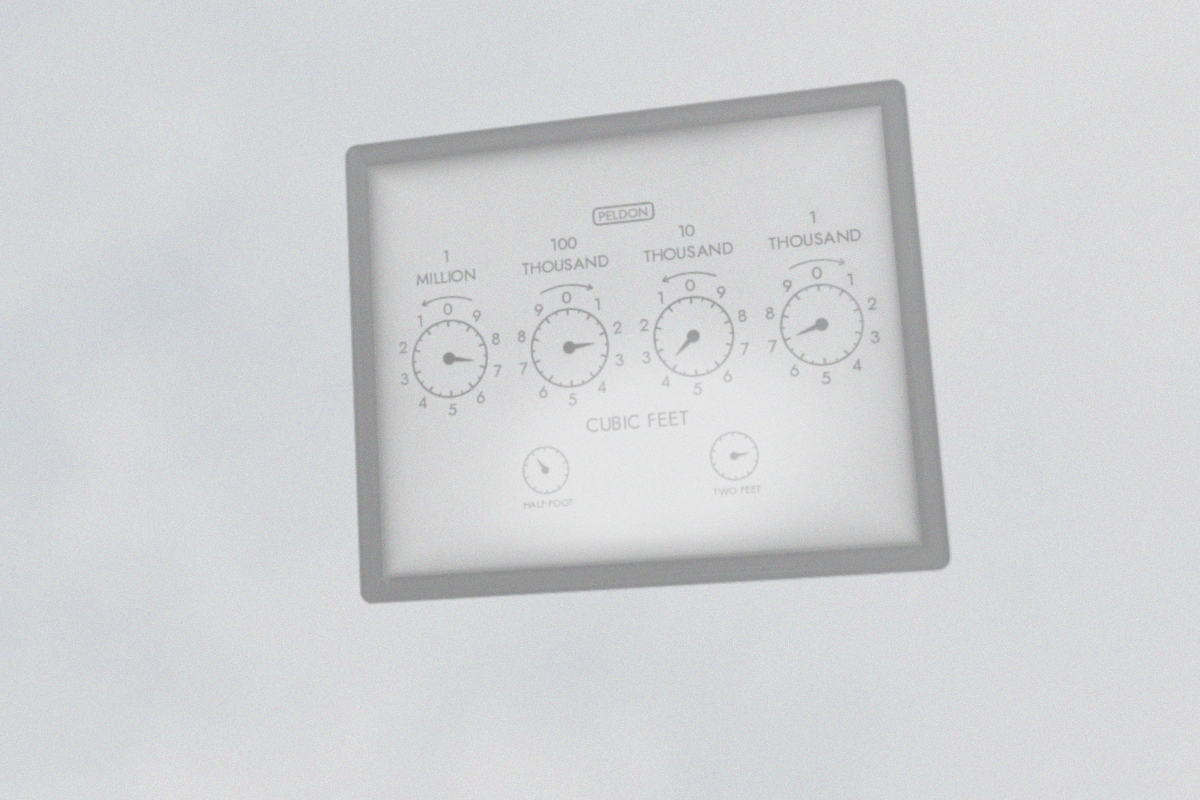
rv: 723700; ft³
